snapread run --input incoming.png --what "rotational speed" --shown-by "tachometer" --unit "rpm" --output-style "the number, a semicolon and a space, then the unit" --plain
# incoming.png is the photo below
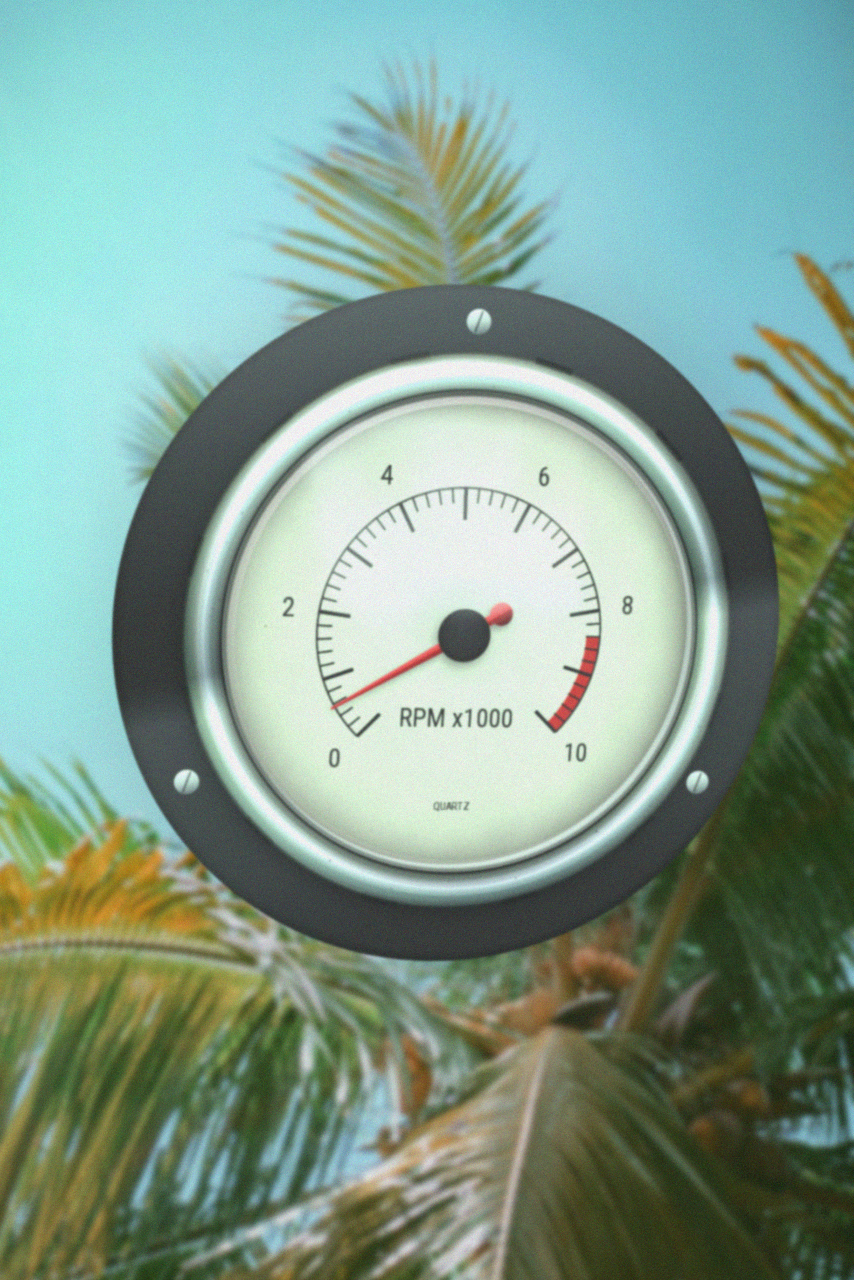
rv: 600; rpm
